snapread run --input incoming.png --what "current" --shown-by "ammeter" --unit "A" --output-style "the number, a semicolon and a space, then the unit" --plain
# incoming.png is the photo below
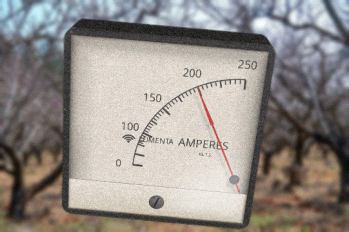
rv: 200; A
